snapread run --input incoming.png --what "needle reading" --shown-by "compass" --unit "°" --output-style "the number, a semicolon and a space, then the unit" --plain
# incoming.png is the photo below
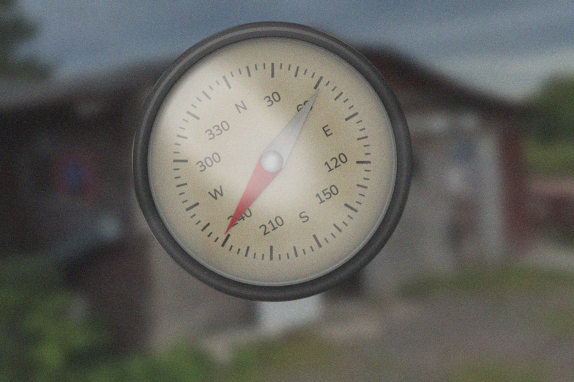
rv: 242.5; °
